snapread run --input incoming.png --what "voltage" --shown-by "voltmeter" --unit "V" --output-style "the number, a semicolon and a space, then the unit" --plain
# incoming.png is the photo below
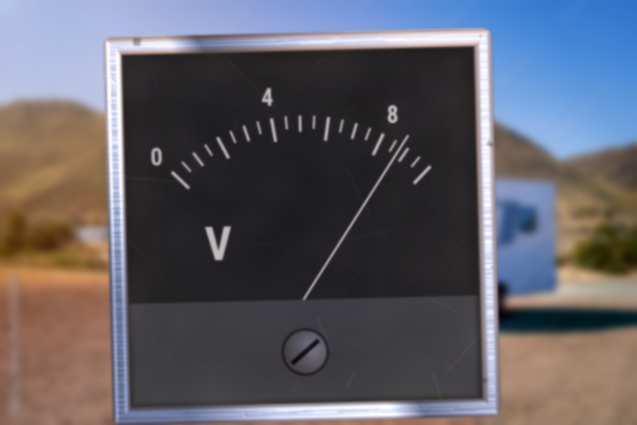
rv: 8.75; V
